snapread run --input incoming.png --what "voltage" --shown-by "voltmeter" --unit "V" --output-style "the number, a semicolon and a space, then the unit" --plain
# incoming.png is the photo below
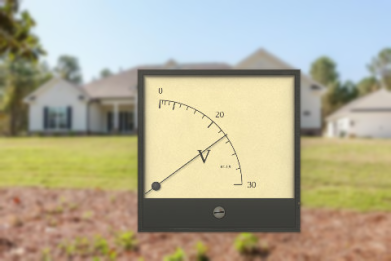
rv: 23; V
